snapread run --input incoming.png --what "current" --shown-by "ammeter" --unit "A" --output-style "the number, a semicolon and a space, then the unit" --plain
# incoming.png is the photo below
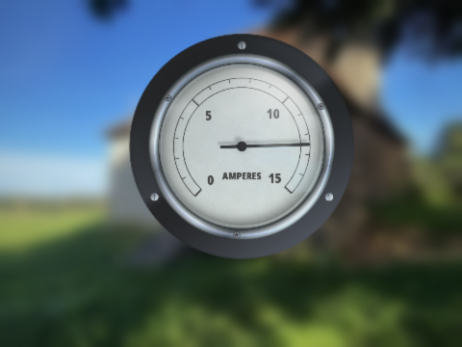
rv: 12.5; A
